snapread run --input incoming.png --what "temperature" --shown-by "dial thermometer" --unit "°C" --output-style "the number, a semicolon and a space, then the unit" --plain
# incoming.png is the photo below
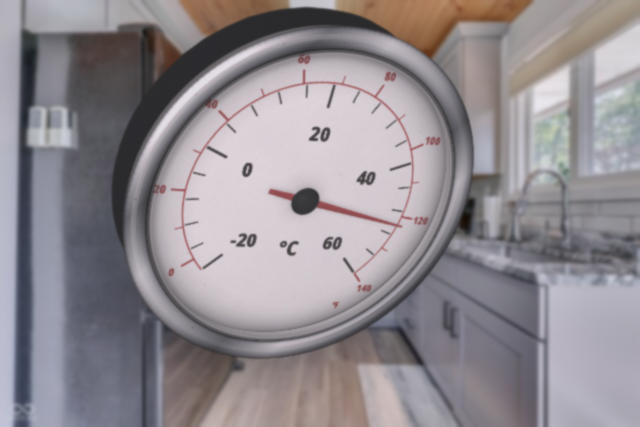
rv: 50; °C
